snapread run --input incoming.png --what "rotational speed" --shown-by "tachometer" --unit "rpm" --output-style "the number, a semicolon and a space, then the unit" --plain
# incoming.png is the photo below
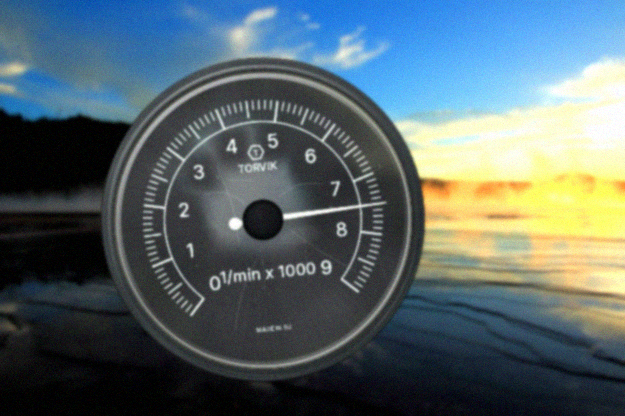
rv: 7500; rpm
